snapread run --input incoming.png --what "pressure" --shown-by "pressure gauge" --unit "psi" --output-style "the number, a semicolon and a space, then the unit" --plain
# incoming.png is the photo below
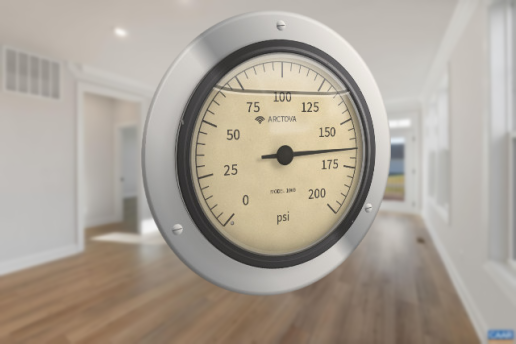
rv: 165; psi
